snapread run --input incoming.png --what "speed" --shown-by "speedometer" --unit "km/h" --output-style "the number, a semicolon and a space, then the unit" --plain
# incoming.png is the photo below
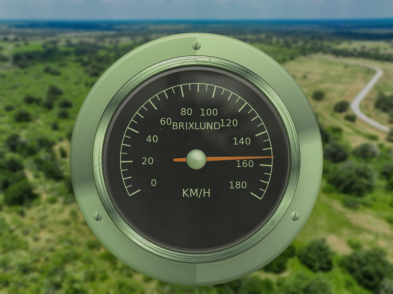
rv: 155; km/h
